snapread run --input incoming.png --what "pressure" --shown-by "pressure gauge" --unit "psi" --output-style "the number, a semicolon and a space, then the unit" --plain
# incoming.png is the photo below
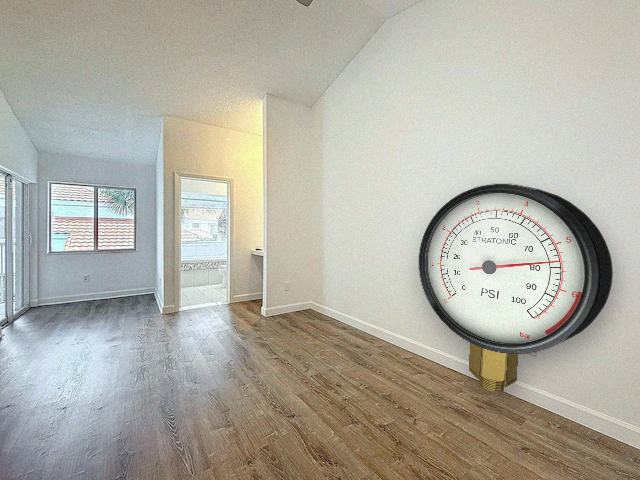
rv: 78; psi
